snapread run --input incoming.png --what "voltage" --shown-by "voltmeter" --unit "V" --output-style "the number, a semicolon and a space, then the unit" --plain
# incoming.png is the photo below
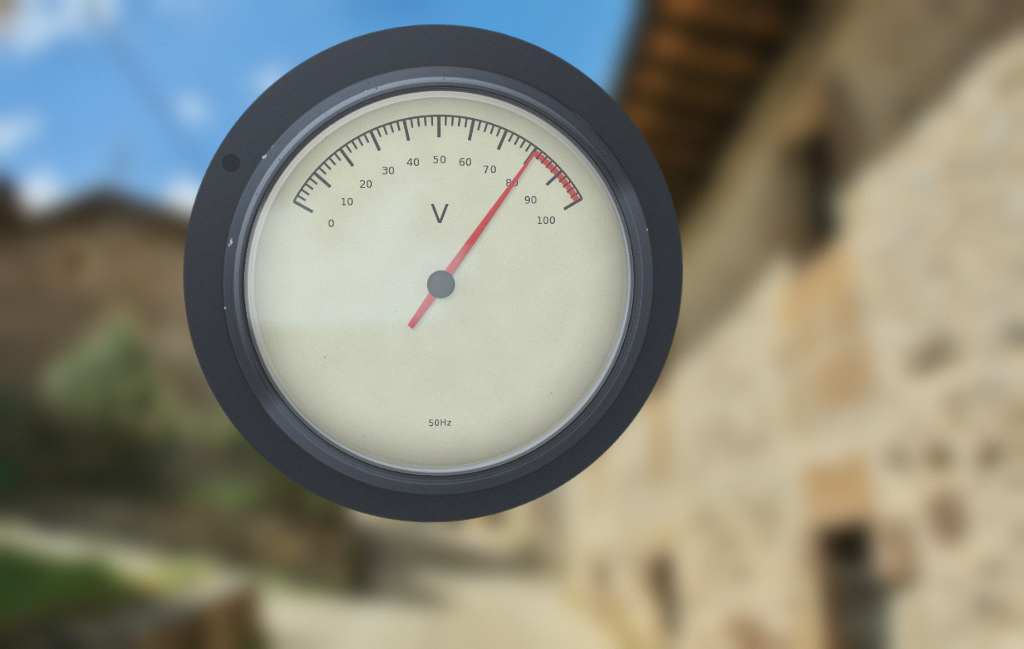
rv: 80; V
